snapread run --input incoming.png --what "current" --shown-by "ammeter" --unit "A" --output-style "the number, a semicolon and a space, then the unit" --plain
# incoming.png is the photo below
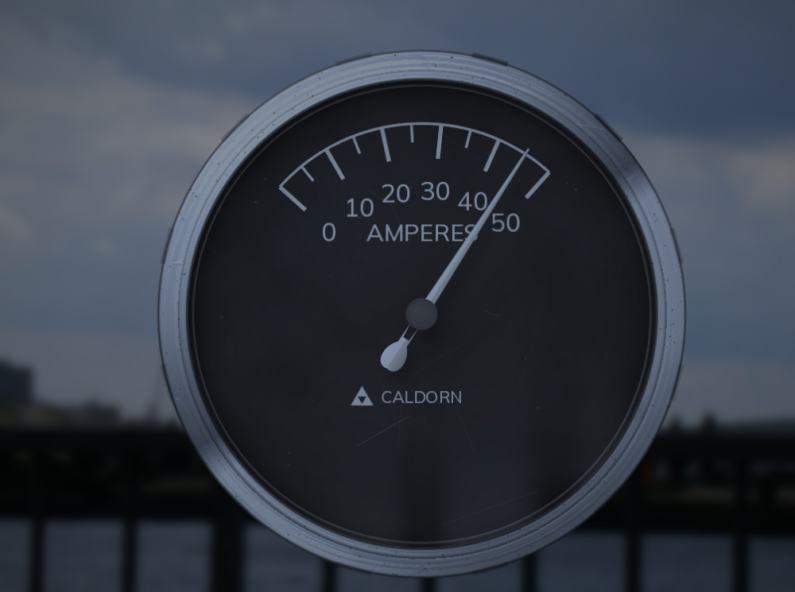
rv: 45; A
